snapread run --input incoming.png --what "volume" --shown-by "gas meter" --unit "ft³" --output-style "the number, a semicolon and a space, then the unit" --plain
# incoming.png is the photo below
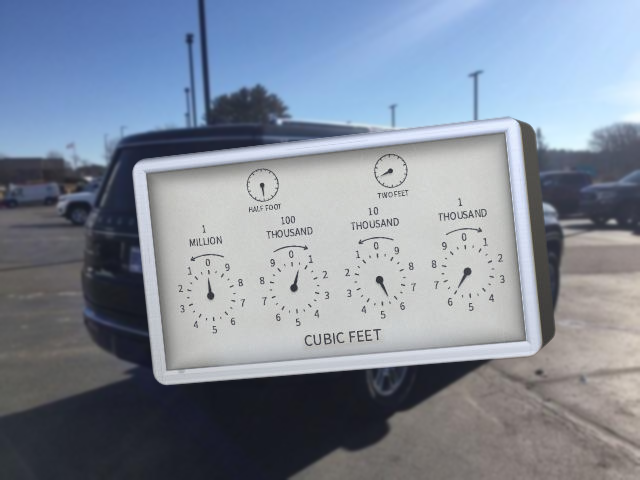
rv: 5600; ft³
